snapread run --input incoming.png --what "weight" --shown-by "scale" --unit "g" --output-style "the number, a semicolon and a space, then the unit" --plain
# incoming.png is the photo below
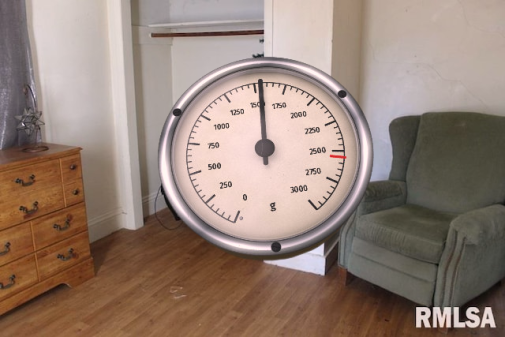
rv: 1550; g
